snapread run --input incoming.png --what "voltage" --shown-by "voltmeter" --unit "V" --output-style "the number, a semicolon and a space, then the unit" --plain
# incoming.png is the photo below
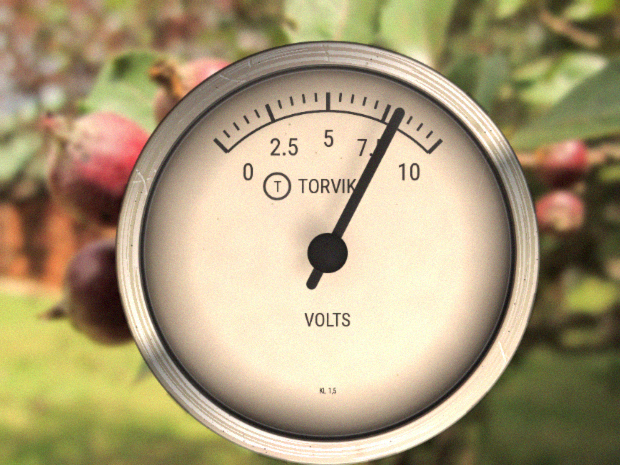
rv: 8; V
